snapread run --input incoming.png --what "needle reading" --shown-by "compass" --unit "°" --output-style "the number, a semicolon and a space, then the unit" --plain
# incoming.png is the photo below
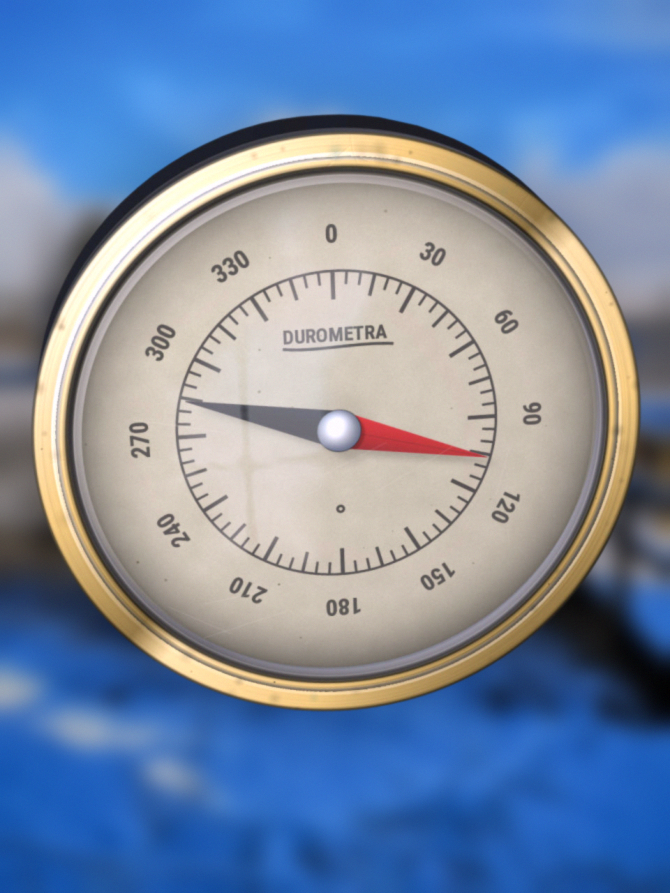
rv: 105; °
